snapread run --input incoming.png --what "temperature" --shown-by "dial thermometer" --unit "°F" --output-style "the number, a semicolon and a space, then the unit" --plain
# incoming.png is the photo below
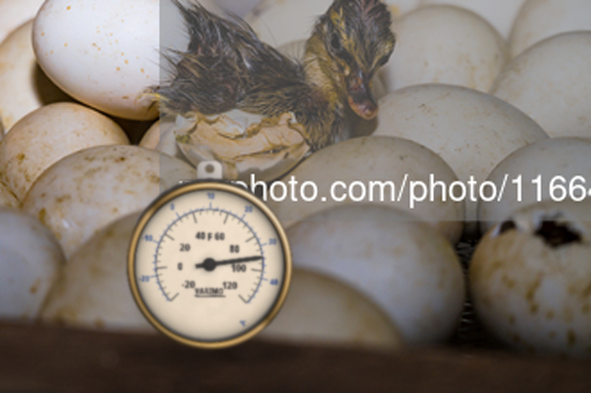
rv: 92; °F
